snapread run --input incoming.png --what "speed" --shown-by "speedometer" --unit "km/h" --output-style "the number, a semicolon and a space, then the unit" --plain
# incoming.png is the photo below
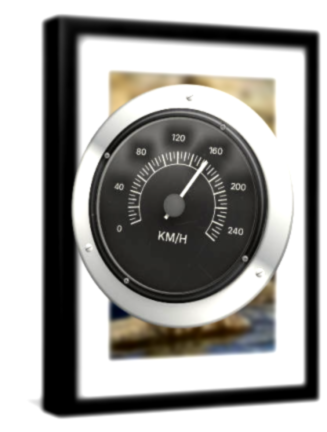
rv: 160; km/h
